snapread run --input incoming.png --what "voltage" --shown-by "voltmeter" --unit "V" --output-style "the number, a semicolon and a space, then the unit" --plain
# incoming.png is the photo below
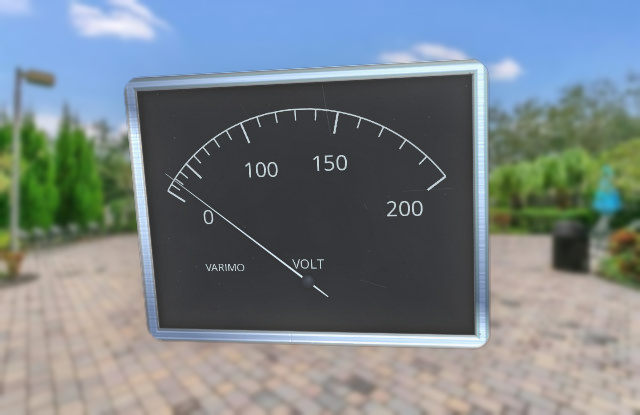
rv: 30; V
